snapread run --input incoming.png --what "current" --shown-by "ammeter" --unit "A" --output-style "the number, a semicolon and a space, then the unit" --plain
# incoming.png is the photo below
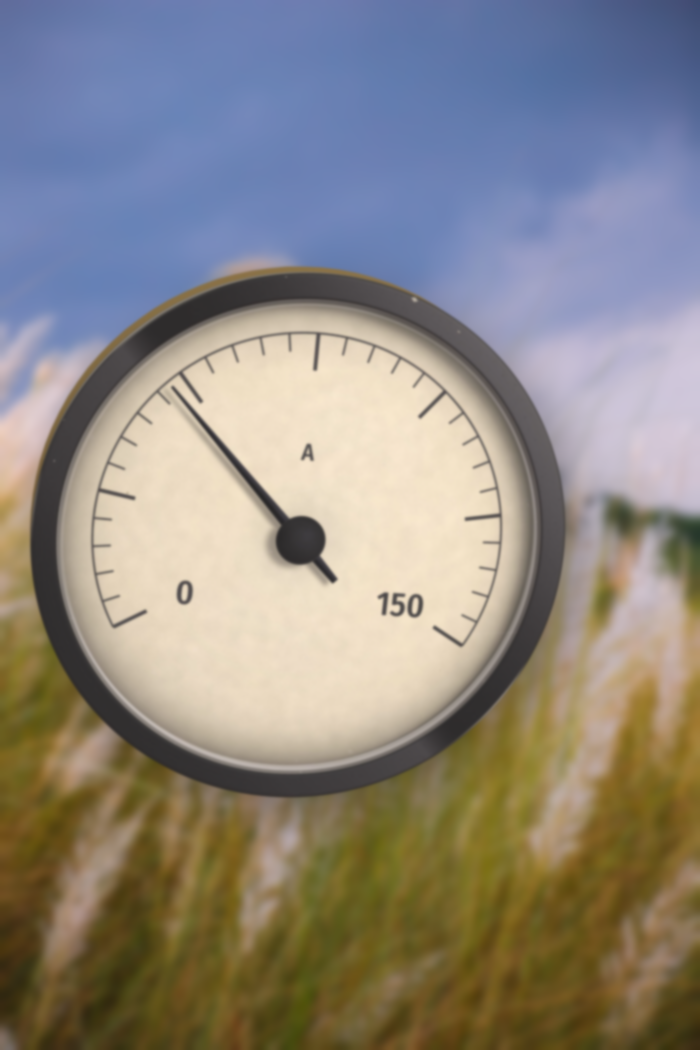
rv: 47.5; A
